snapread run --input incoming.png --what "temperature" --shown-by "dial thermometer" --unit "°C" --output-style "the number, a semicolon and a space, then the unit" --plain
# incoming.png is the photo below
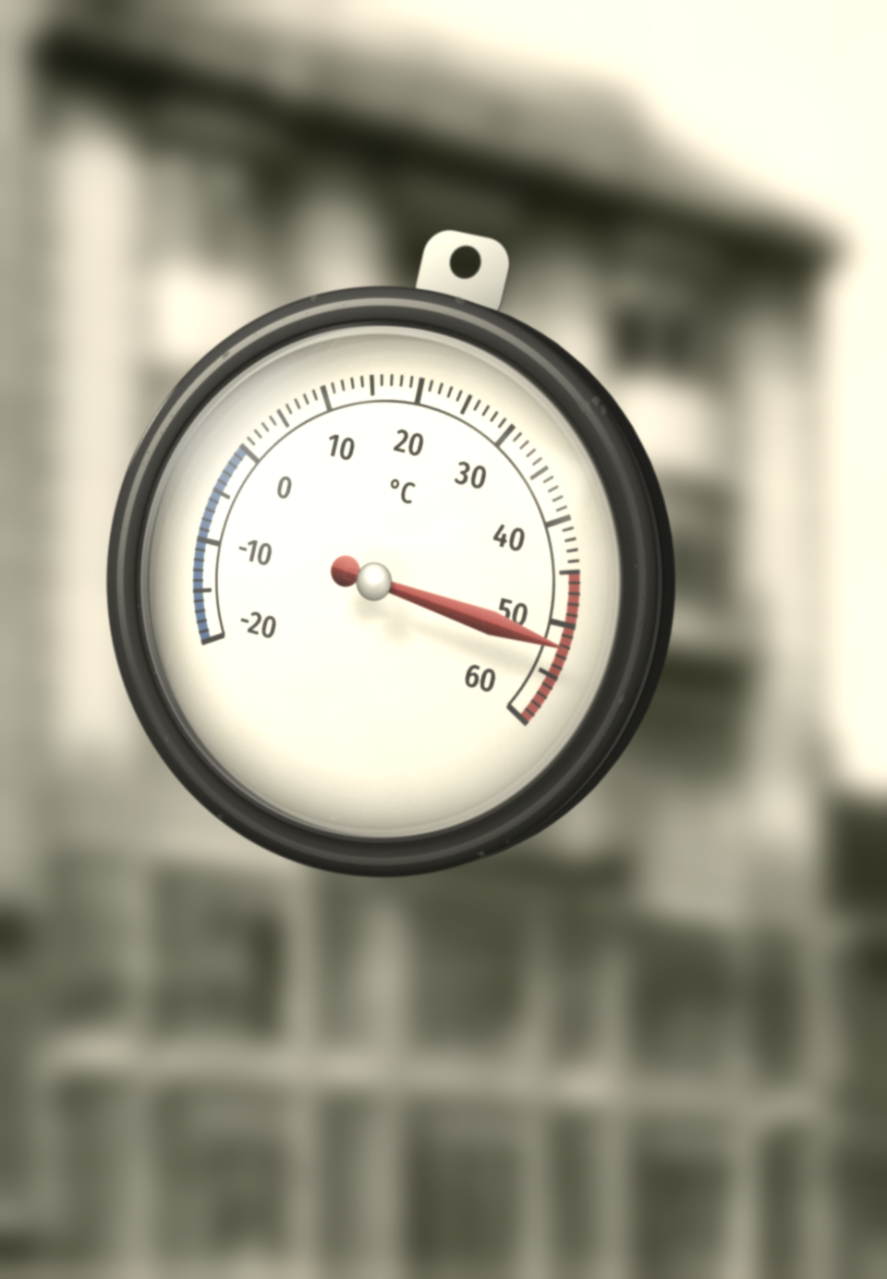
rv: 52; °C
